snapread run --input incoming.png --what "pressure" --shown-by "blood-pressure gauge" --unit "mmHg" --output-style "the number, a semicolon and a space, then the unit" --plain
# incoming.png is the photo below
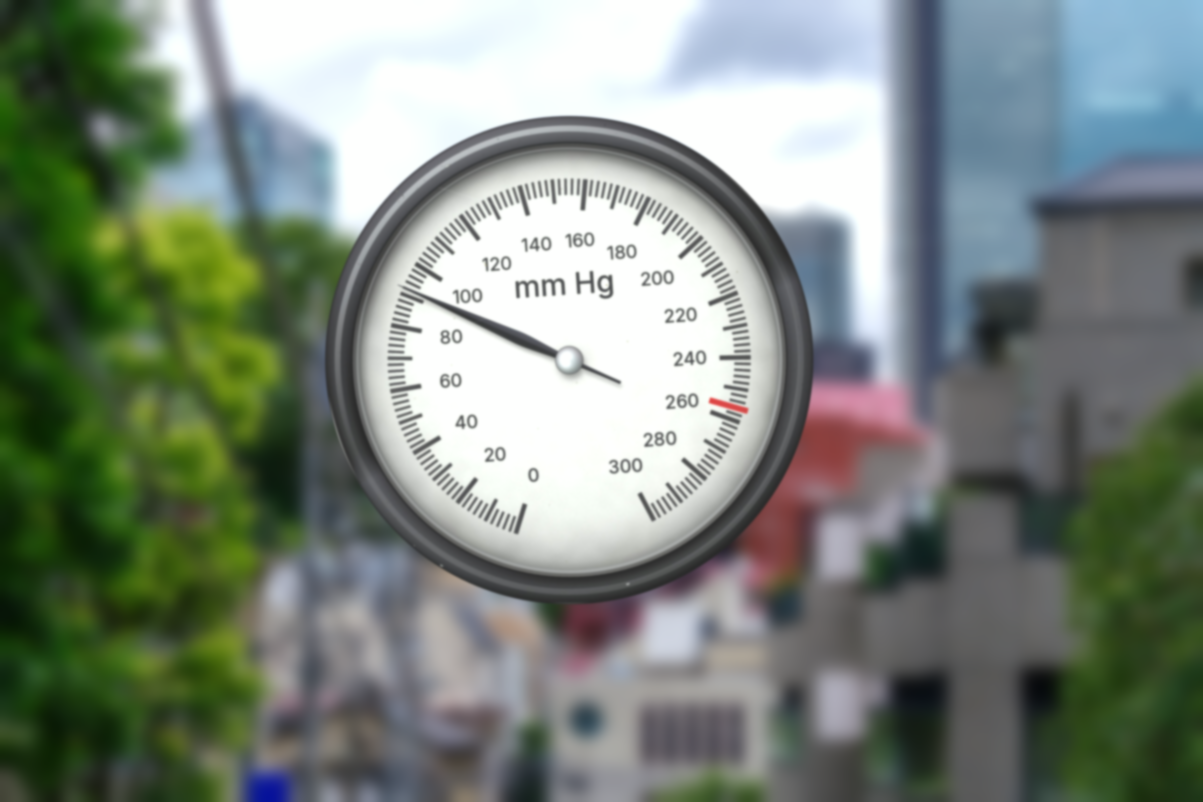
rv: 92; mmHg
